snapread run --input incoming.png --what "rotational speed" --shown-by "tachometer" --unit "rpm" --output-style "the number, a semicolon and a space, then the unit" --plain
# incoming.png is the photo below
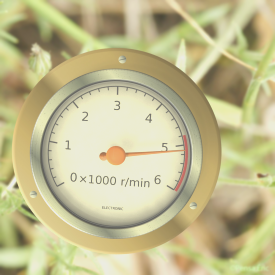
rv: 5100; rpm
